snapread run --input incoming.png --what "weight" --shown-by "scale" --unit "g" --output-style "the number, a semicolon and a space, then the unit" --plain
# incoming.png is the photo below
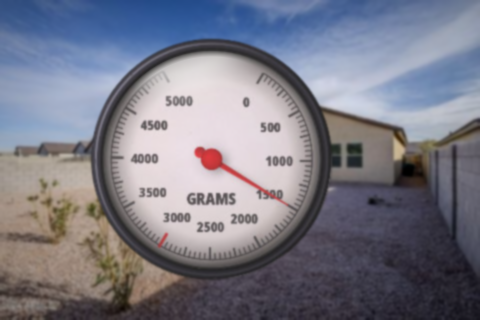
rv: 1500; g
